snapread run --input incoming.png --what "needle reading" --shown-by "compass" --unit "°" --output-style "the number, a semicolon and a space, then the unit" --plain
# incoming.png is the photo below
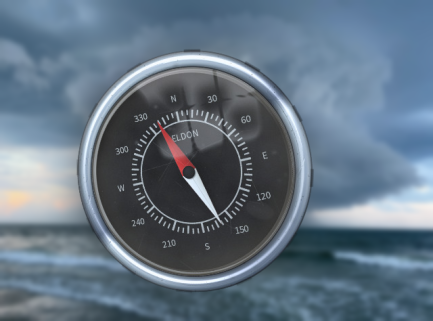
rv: 340; °
